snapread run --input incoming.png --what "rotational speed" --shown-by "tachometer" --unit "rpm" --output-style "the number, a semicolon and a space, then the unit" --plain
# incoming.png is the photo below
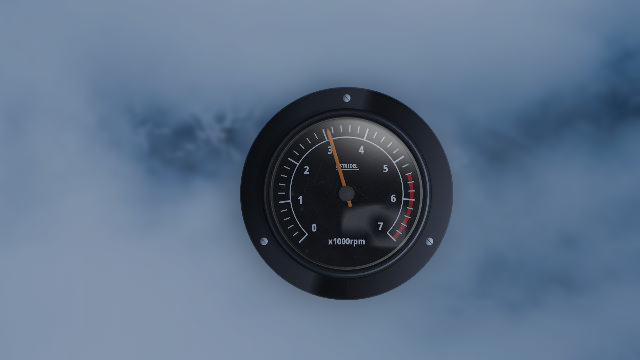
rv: 3100; rpm
